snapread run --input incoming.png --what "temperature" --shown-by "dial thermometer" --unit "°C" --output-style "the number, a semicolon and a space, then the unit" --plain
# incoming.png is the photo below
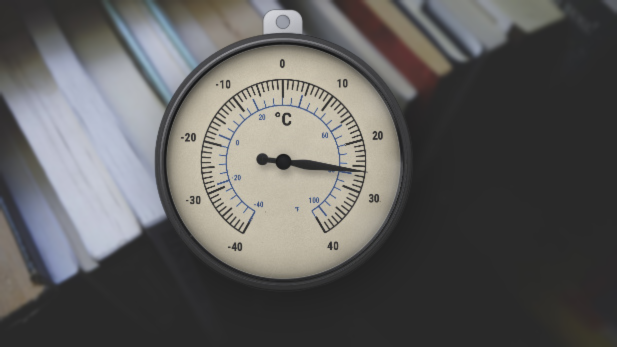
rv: 26; °C
